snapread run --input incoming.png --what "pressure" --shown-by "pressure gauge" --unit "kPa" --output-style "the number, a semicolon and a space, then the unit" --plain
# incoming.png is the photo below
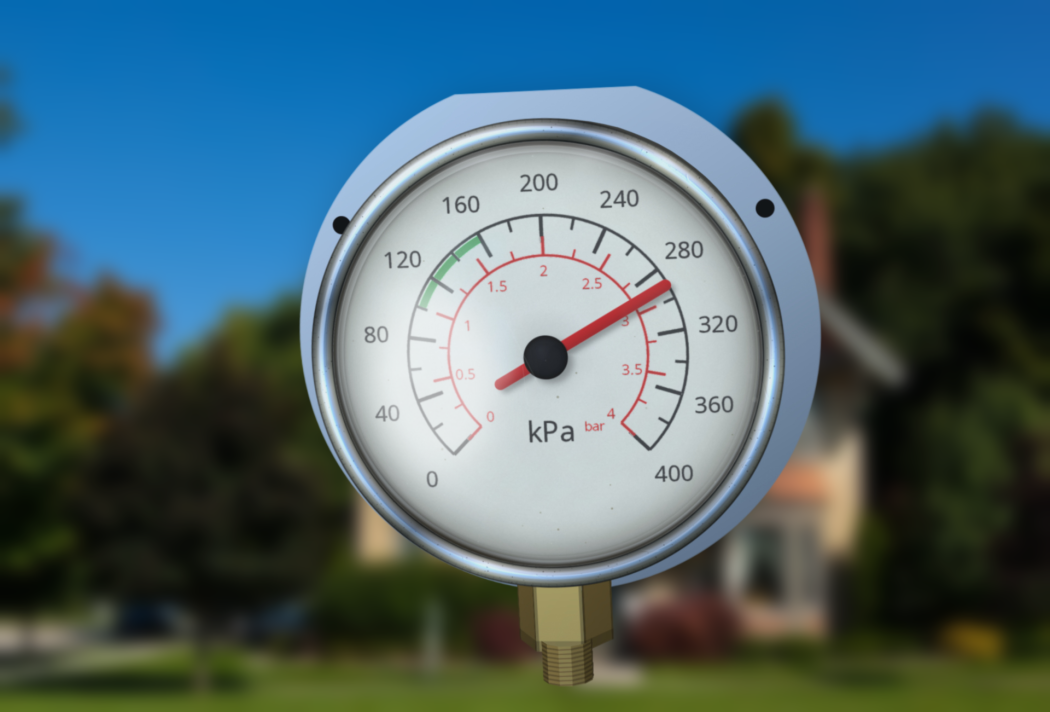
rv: 290; kPa
